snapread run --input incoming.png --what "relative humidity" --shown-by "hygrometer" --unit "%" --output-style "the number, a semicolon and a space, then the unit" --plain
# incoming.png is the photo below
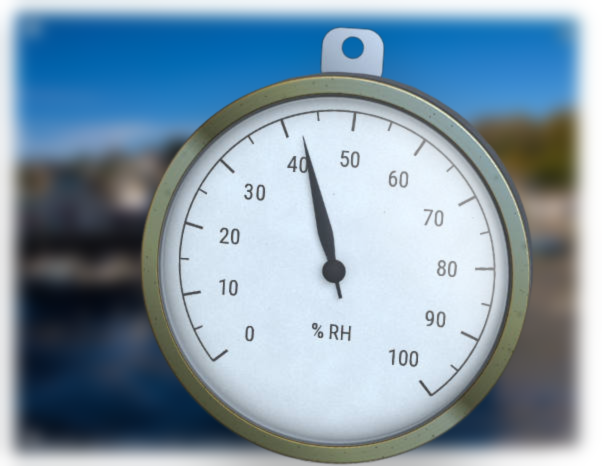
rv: 42.5; %
